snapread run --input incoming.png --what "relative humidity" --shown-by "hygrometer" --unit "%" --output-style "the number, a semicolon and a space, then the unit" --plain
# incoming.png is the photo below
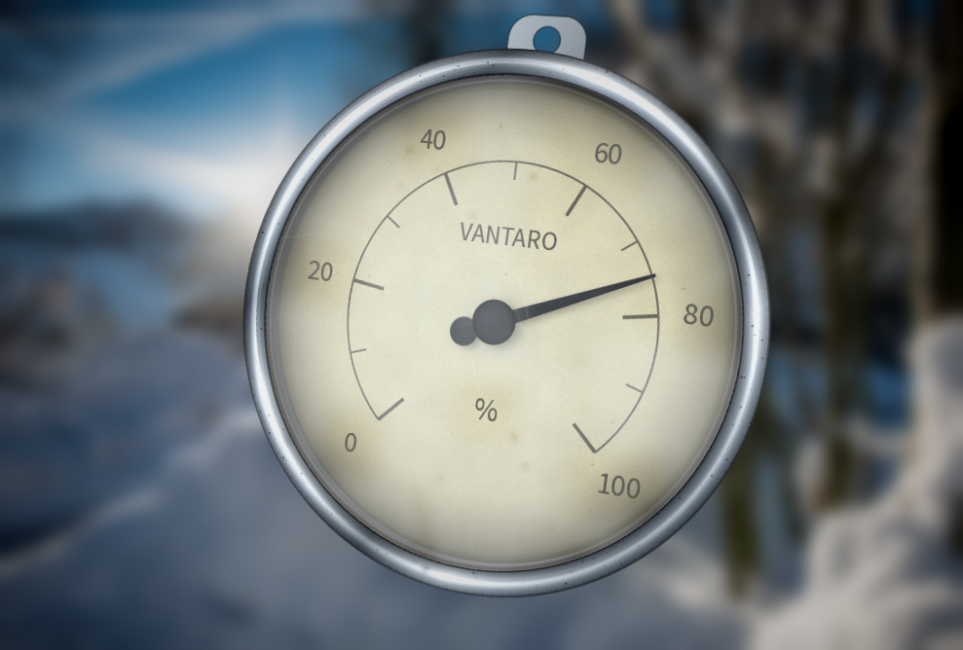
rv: 75; %
